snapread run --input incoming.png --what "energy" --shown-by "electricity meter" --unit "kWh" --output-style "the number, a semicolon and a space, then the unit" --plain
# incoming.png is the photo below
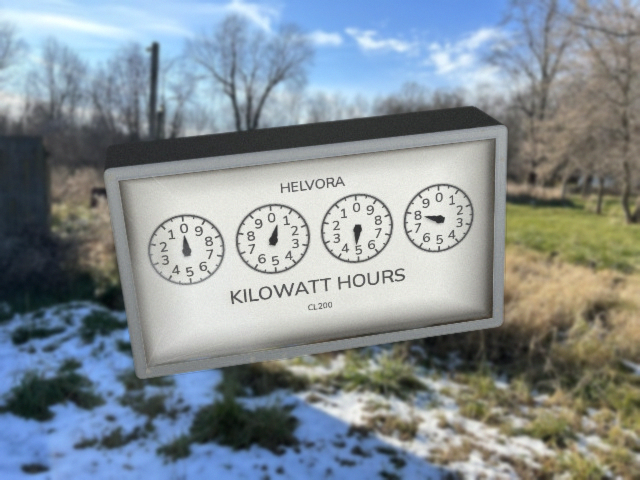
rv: 48; kWh
